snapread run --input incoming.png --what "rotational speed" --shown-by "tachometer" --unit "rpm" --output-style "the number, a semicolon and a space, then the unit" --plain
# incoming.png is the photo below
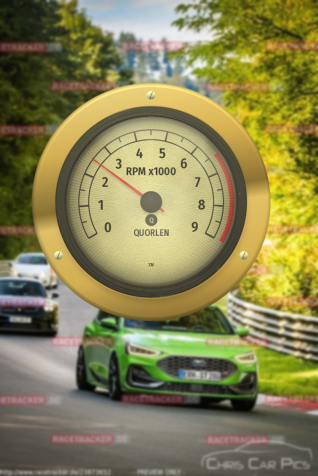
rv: 2500; rpm
